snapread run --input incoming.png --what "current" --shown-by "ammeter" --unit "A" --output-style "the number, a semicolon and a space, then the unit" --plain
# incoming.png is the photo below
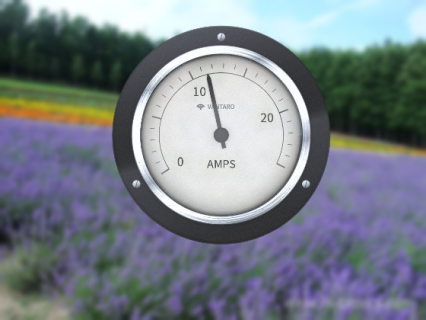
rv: 11.5; A
